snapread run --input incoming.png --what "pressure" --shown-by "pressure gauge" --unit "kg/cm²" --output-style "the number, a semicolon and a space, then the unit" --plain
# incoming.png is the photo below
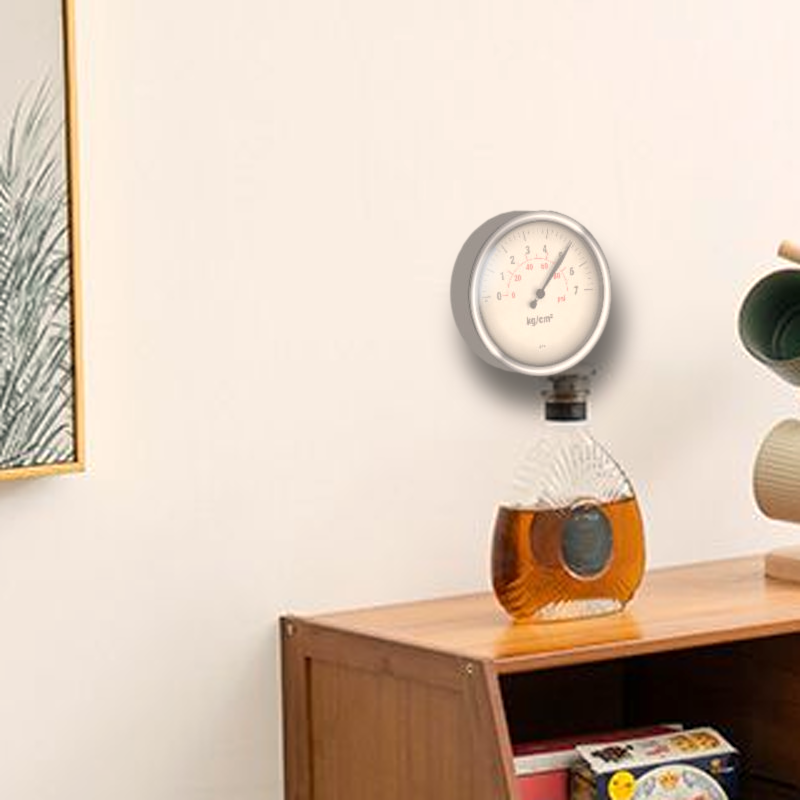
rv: 5; kg/cm²
